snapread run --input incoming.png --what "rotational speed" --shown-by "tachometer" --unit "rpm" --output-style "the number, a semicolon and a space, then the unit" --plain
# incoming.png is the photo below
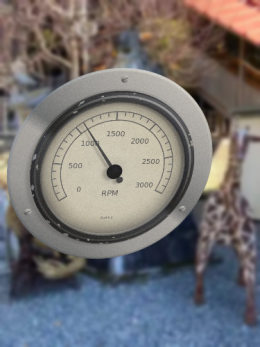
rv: 1100; rpm
